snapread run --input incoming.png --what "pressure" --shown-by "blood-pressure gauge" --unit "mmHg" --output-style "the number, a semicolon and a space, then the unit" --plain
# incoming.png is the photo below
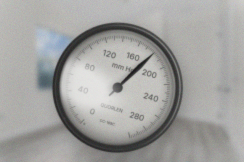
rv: 180; mmHg
